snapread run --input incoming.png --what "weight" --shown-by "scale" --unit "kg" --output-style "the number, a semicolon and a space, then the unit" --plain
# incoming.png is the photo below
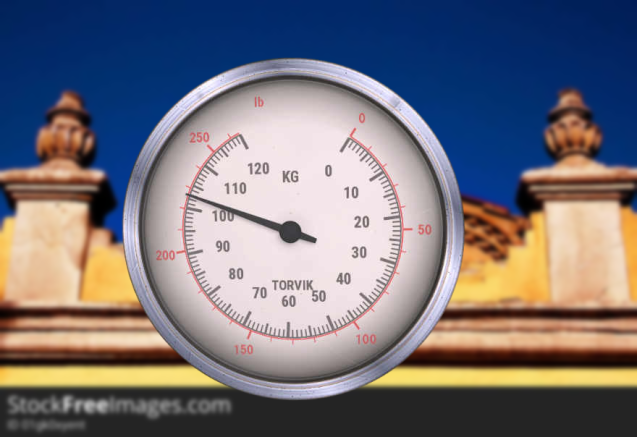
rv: 103; kg
